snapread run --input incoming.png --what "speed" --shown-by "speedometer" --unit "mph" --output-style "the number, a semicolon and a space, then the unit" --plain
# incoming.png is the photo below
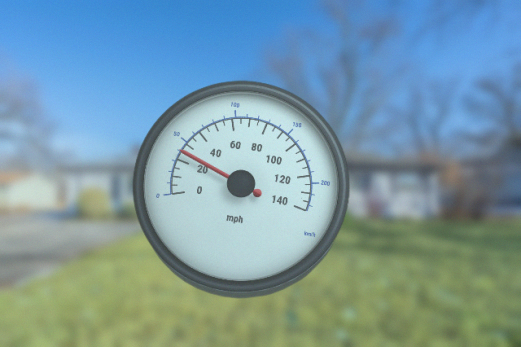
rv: 25; mph
